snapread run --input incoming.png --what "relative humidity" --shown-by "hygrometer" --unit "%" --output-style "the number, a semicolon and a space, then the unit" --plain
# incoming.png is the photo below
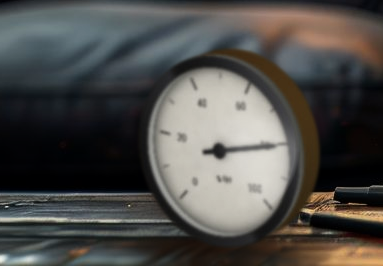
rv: 80; %
